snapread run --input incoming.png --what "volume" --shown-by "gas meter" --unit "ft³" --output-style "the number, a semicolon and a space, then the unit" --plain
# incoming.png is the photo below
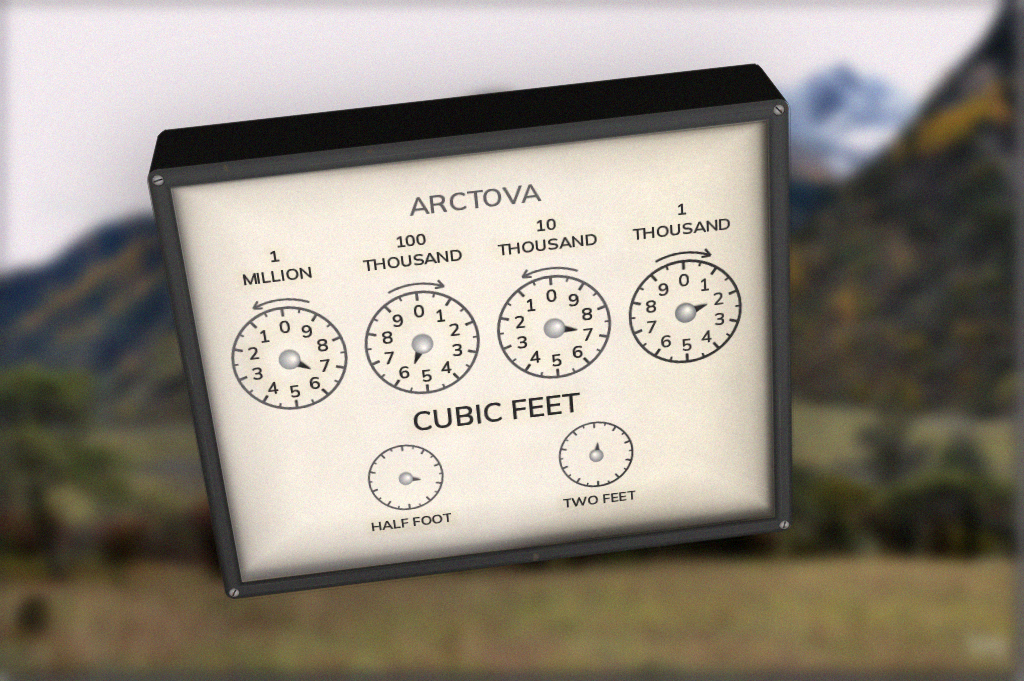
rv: 657200; ft³
